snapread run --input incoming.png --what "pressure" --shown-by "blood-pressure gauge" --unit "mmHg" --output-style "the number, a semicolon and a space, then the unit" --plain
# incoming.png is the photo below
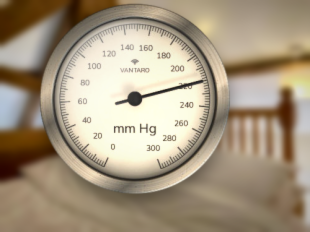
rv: 220; mmHg
